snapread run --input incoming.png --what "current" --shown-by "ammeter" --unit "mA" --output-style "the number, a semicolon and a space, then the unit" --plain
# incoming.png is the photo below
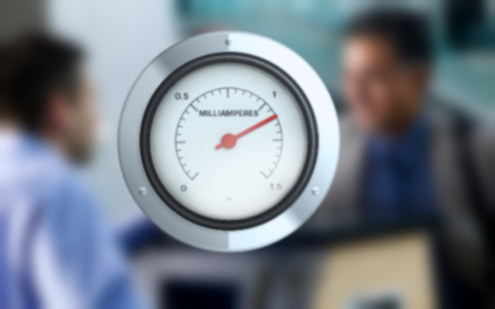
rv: 1.1; mA
